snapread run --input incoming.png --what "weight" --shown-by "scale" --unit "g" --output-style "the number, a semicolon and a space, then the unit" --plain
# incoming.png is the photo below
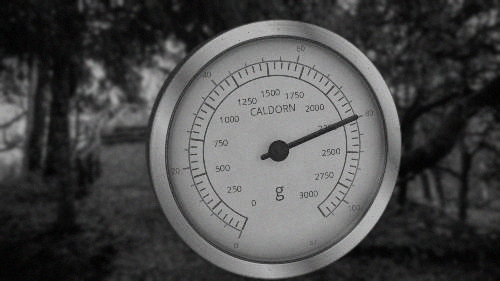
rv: 2250; g
